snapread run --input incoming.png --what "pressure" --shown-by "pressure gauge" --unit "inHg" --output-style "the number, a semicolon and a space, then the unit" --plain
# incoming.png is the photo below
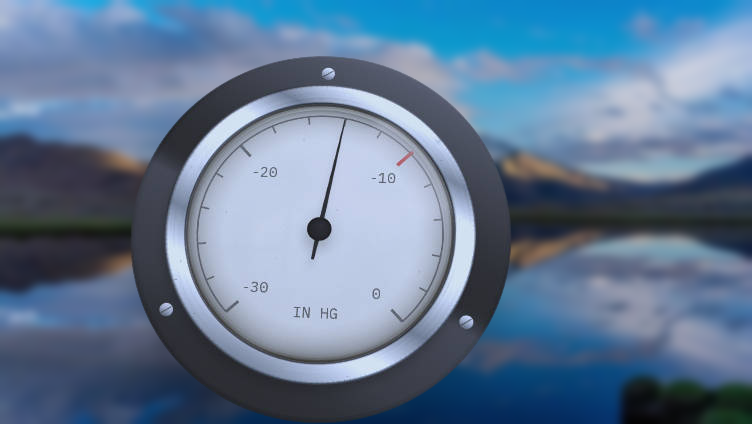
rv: -14; inHg
